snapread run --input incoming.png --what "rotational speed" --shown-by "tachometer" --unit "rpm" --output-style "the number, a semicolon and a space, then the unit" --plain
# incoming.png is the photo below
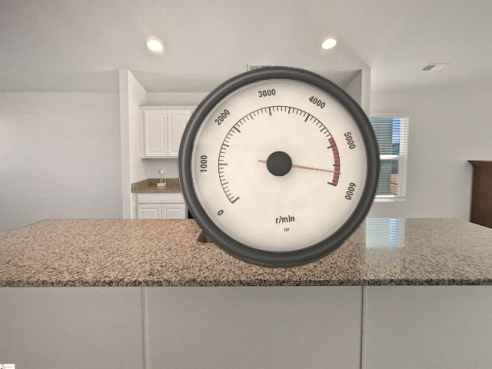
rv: 5700; rpm
